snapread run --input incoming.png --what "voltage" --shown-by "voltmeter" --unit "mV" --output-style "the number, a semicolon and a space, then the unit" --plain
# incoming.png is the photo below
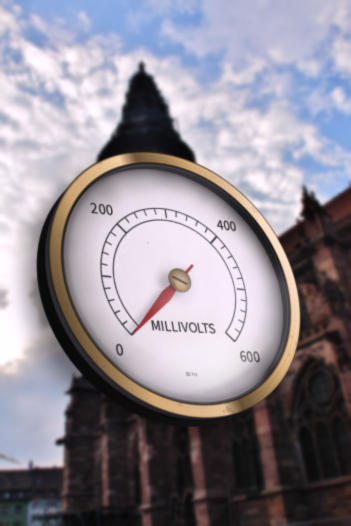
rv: 0; mV
